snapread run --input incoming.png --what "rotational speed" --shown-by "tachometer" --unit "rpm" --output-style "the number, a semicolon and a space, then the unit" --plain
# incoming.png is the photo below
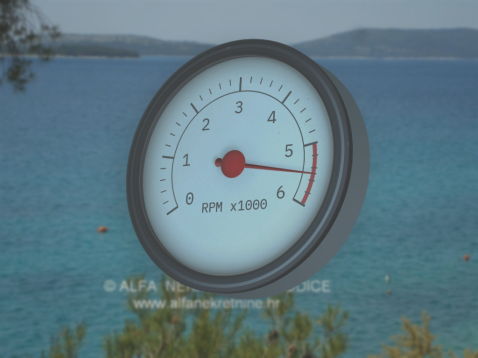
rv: 5500; rpm
